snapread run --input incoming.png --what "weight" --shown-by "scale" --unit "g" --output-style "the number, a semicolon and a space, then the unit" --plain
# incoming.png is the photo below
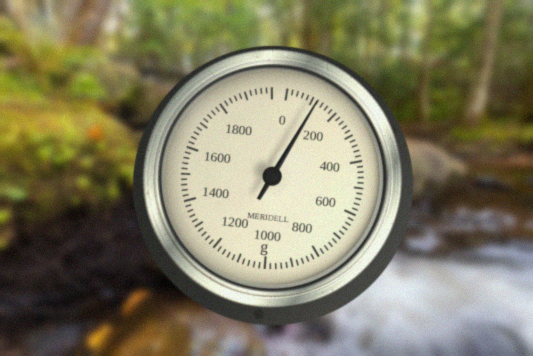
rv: 120; g
